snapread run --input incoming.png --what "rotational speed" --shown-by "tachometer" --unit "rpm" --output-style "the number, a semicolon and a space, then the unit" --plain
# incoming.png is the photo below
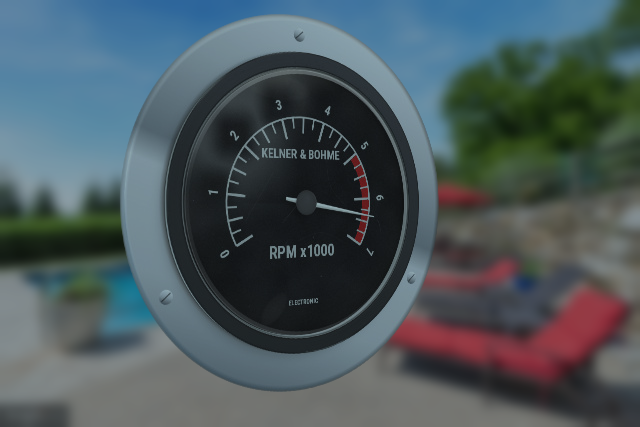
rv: 6375; rpm
